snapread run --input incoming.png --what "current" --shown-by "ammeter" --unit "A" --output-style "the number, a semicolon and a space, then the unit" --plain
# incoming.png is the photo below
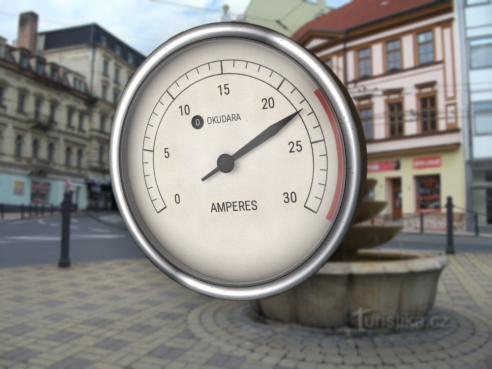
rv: 22.5; A
